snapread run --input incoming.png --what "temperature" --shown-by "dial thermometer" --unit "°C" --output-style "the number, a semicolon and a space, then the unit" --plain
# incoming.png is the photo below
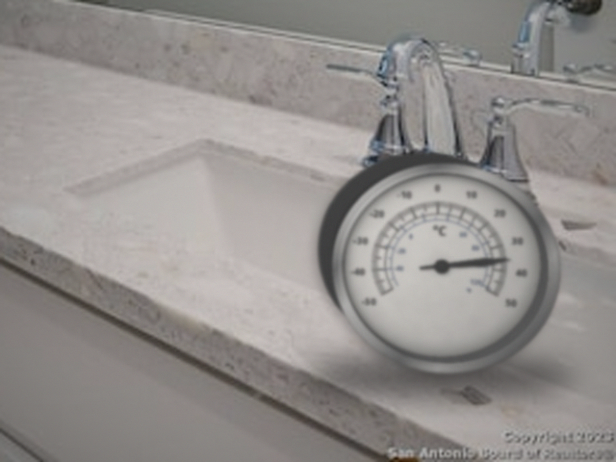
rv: 35; °C
